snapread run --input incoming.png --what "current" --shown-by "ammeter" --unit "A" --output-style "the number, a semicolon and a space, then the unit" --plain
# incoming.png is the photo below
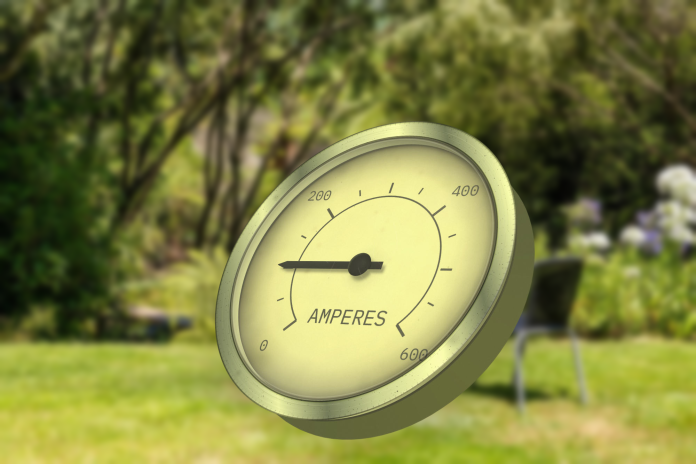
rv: 100; A
